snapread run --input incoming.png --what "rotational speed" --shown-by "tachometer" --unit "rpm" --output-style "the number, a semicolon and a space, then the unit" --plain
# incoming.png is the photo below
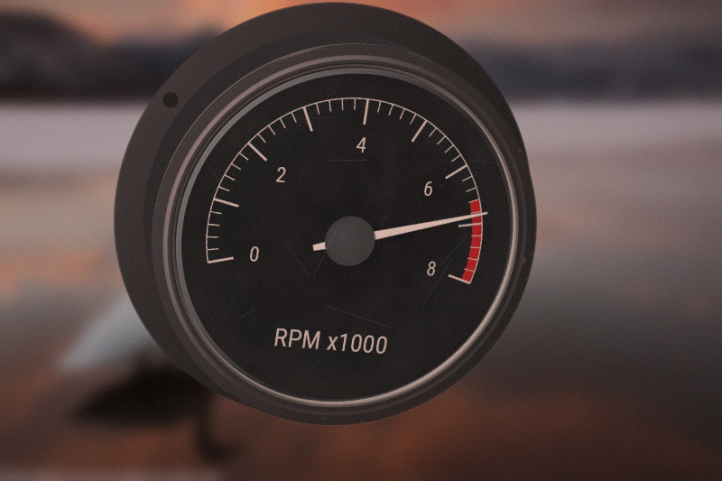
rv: 6800; rpm
